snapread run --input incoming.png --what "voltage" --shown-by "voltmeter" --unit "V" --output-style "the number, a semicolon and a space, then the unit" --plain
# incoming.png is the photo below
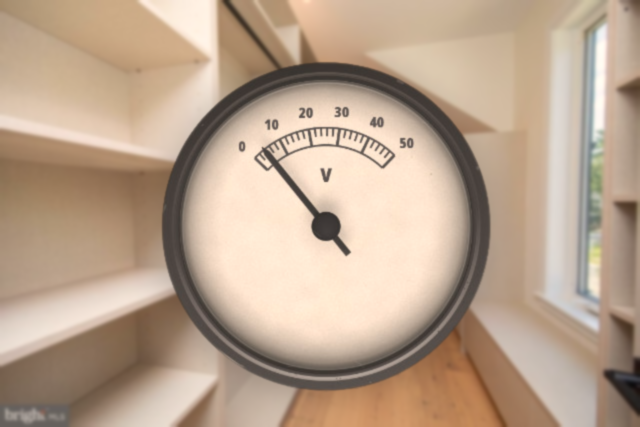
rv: 4; V
